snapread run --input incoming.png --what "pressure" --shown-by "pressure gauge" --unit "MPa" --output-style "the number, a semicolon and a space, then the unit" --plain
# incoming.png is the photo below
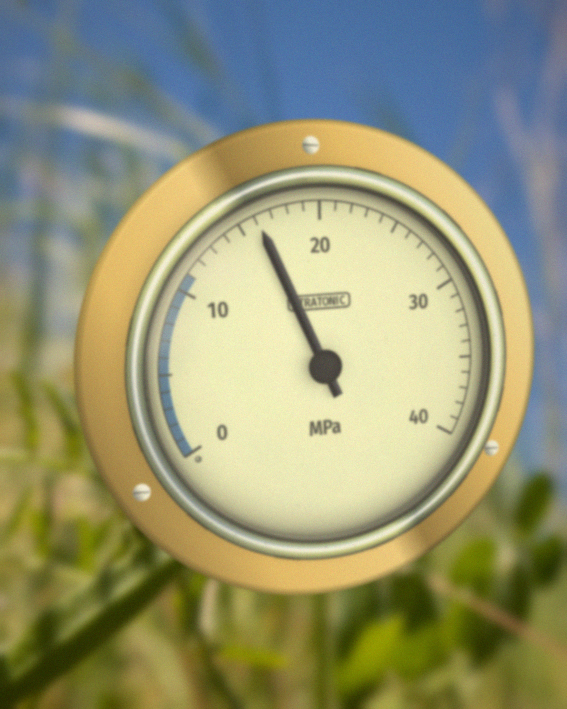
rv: 16; MPa
